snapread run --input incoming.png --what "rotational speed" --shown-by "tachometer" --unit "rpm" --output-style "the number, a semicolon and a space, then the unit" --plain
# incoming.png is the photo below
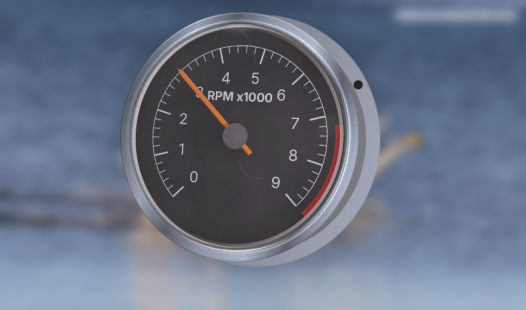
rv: 3000; rpm
